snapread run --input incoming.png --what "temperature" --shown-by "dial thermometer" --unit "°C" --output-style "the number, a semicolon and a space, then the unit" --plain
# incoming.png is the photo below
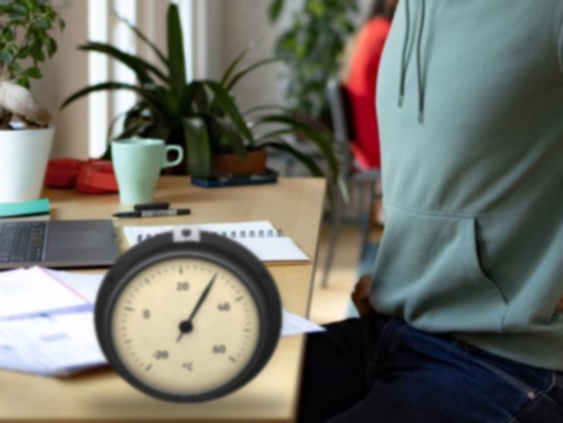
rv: 30; °C
